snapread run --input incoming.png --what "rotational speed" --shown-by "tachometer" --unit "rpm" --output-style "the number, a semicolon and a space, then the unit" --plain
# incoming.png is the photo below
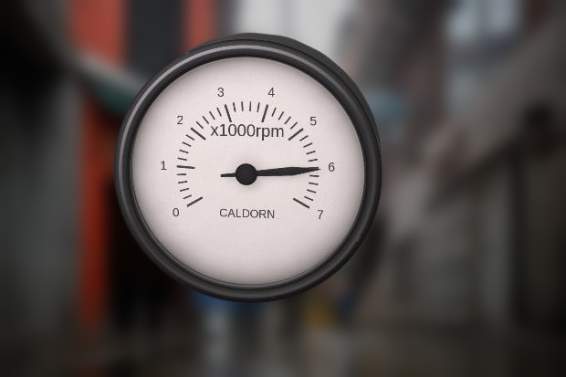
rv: 6000; rpm
